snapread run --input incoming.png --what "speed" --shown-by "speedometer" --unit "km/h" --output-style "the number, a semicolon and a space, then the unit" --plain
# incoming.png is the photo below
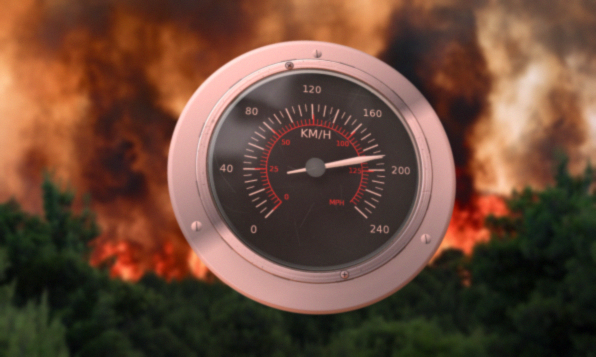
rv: 190; km/h
